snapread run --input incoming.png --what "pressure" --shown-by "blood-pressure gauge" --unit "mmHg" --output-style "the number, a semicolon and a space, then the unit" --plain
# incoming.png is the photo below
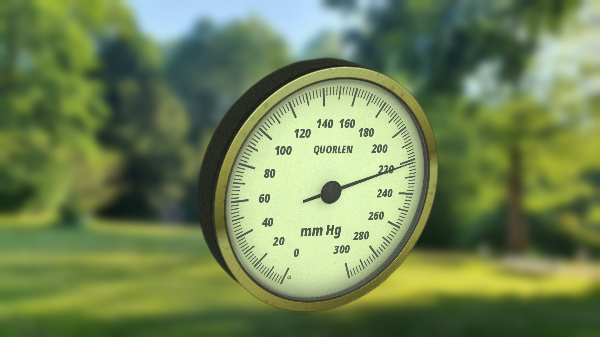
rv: 220; mmHg
